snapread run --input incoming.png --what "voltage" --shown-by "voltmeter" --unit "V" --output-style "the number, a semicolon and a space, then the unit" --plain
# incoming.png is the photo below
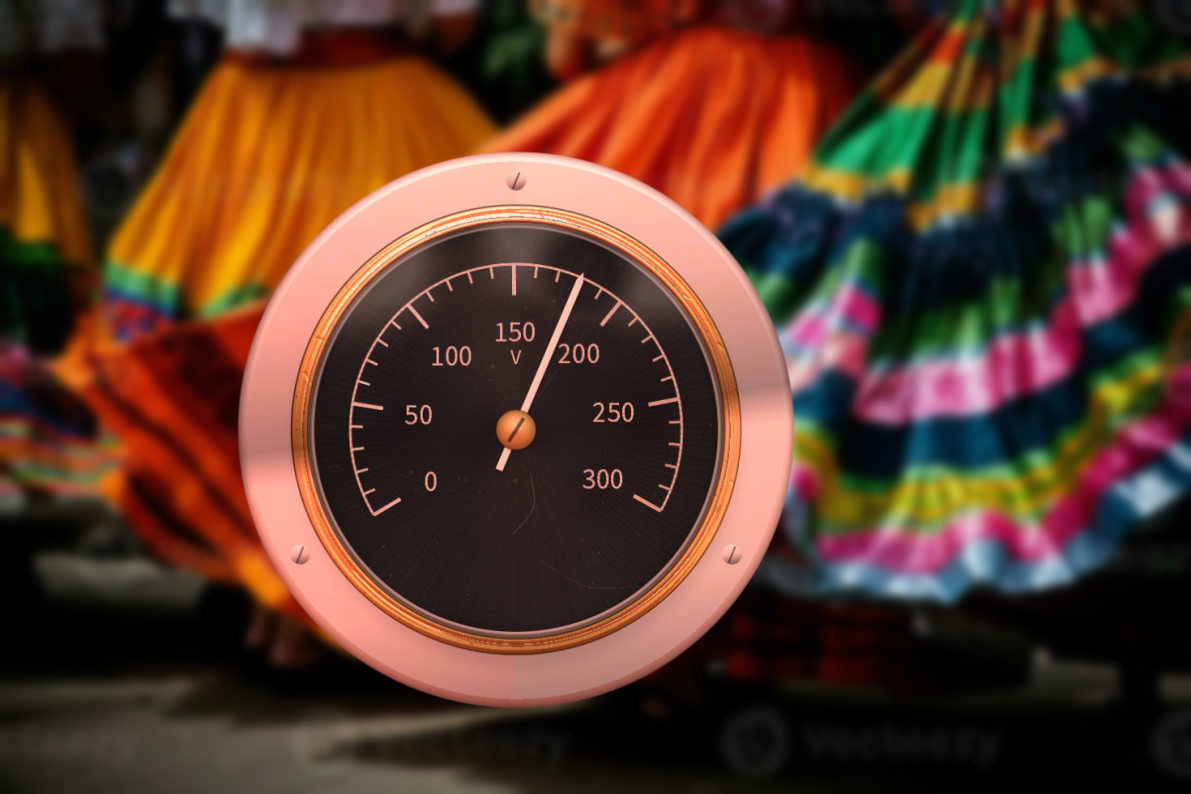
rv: 180; V
